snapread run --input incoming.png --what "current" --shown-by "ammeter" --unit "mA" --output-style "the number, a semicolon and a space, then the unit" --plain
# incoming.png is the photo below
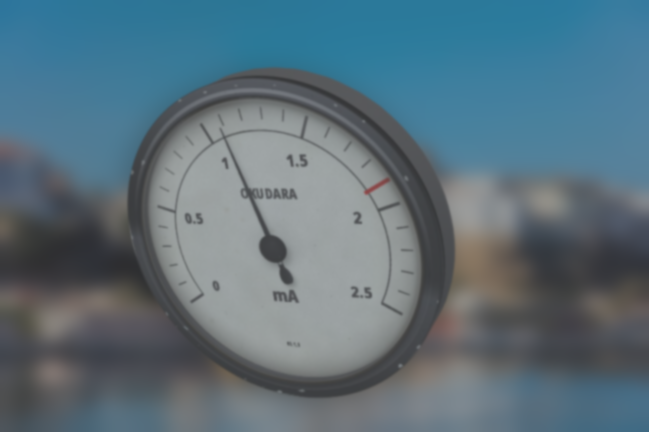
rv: 1.1; mA
